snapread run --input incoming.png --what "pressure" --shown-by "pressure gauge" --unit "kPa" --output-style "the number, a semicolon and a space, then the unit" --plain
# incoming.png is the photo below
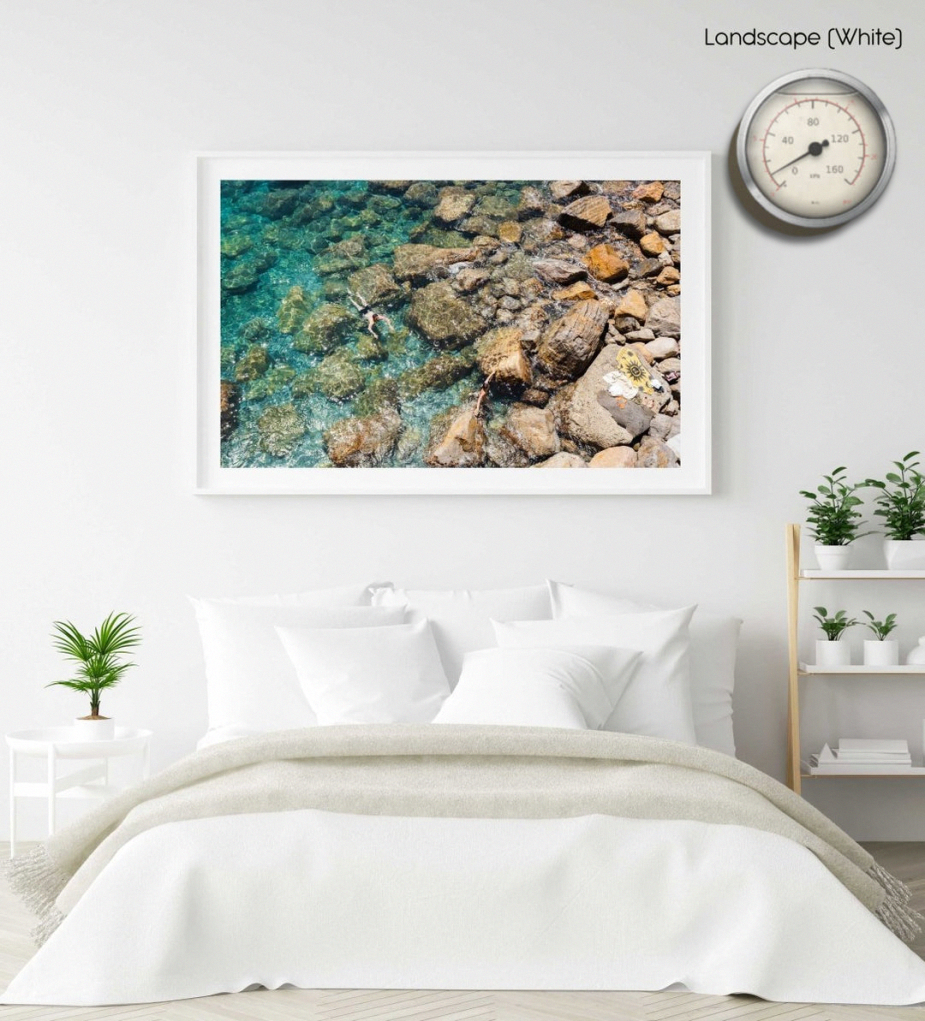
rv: 10; kPa
